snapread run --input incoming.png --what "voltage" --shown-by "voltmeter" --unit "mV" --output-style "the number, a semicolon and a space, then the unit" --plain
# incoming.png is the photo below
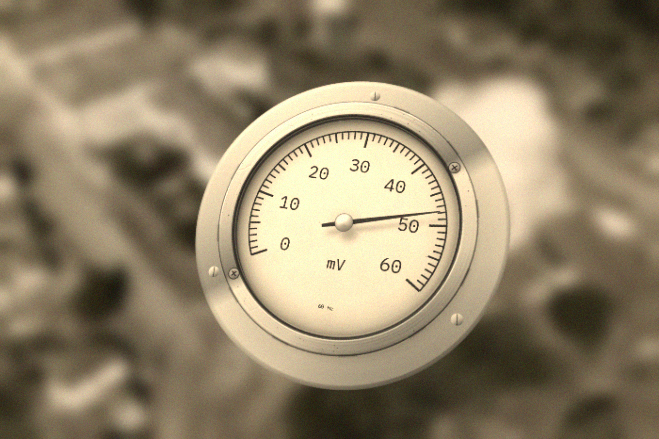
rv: 48; mV
